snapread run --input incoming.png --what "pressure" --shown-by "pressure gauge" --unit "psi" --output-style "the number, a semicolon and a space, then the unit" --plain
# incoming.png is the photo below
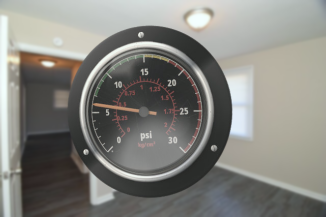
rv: 6; psi
